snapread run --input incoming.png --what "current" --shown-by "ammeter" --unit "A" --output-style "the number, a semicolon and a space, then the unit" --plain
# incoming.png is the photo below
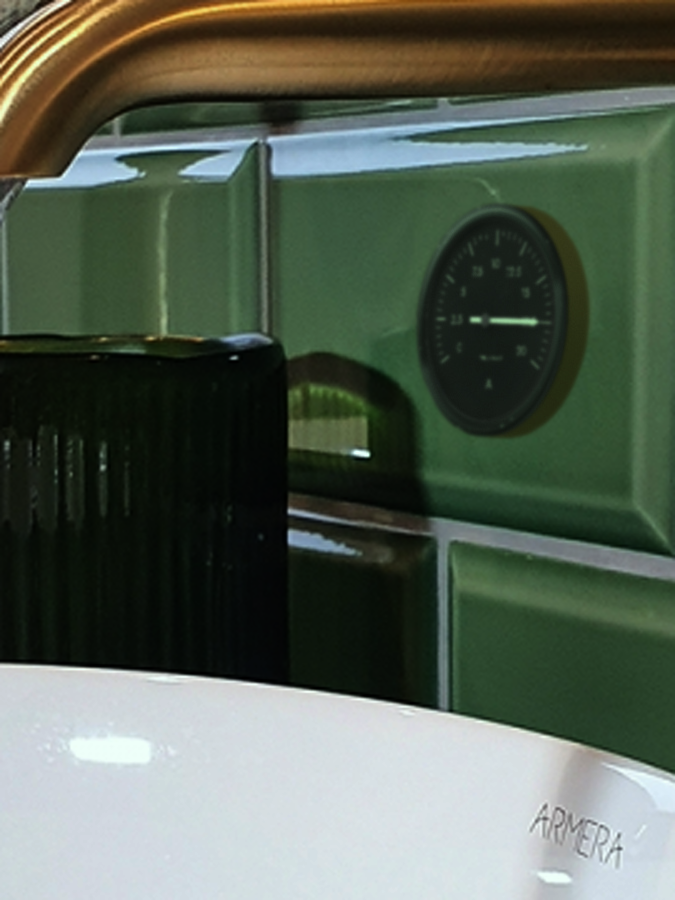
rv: 17.5; A
